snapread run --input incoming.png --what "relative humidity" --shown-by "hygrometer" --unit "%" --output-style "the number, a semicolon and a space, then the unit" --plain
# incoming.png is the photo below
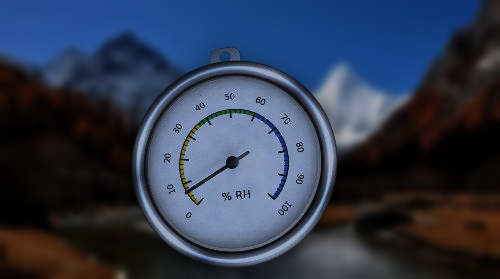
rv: 6; %
